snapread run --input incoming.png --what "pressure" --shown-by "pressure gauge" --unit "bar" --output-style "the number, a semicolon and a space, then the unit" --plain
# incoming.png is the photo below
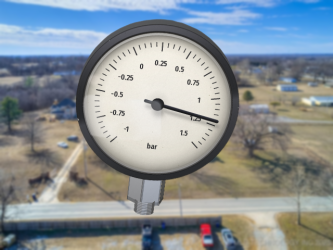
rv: 1.2; bar
